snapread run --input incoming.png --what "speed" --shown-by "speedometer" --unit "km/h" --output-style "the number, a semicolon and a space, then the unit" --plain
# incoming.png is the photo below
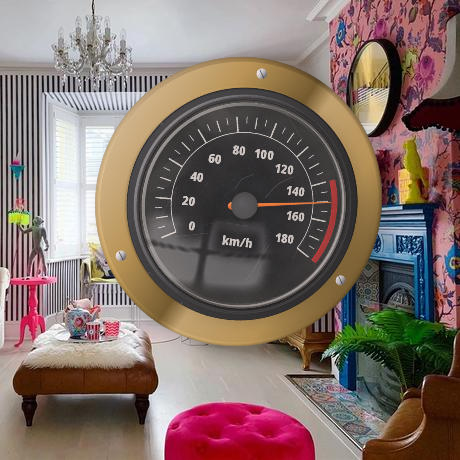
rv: 150; km/h
